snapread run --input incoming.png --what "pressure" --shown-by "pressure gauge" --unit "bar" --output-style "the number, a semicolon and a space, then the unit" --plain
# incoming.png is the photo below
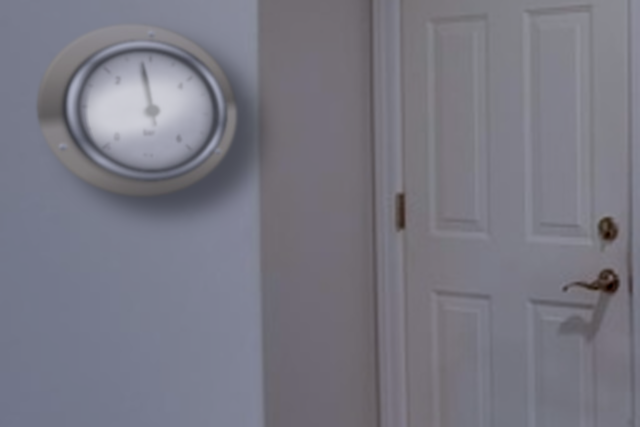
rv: 2.75; bar
